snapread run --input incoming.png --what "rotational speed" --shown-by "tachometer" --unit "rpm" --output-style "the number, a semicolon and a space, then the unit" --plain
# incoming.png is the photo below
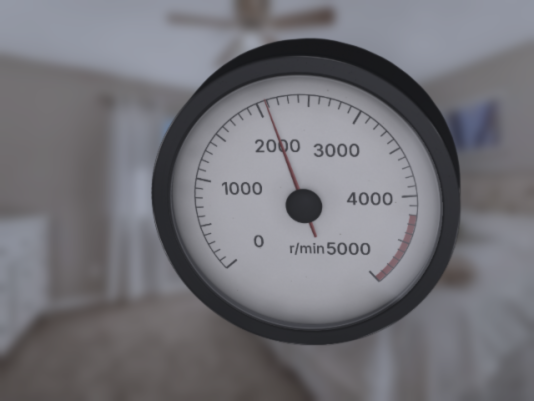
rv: 2100; rpm
